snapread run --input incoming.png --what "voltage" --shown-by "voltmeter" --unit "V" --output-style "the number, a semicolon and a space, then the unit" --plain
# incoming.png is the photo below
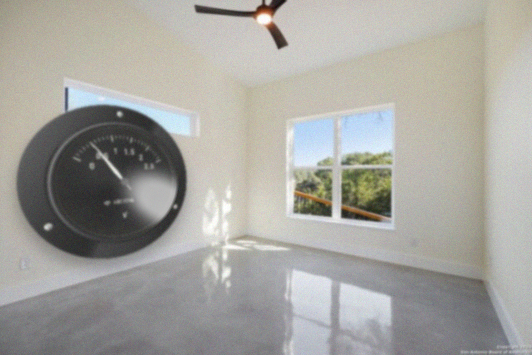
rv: 0.5; V
